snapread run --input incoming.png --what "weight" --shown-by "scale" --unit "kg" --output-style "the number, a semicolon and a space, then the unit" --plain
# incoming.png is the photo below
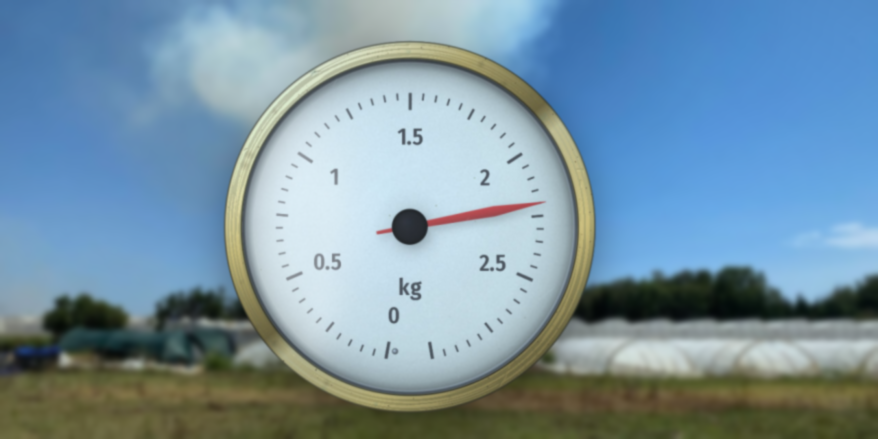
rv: 2.2; kg
